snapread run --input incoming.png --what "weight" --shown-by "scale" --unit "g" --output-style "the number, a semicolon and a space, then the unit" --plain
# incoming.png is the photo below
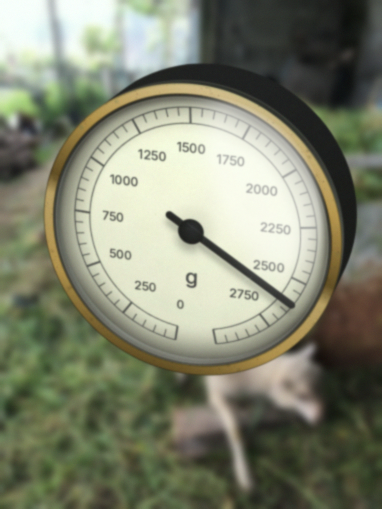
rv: 2600; g
